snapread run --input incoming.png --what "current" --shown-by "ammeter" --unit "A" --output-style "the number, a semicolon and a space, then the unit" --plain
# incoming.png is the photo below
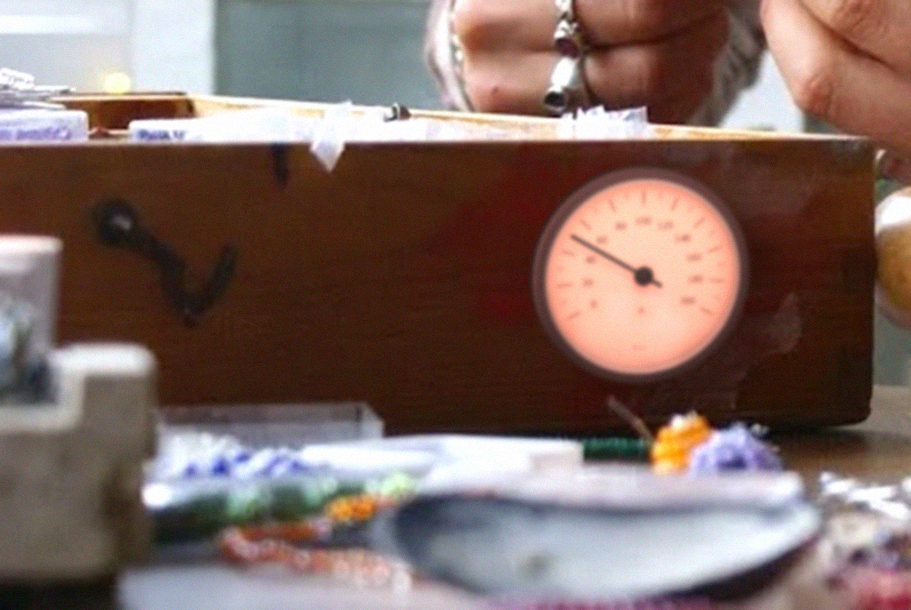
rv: 50; A
